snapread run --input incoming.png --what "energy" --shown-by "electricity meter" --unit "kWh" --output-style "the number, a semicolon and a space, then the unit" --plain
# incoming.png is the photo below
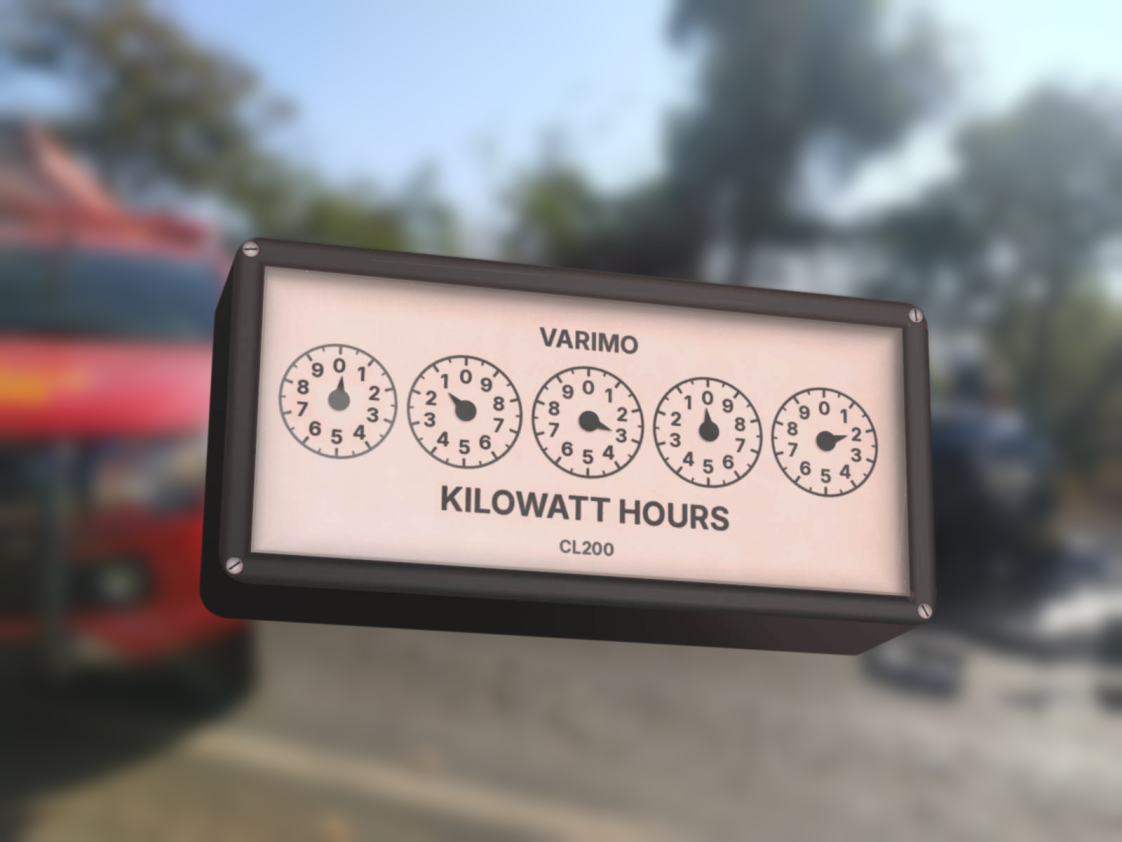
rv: 1302; kWh
